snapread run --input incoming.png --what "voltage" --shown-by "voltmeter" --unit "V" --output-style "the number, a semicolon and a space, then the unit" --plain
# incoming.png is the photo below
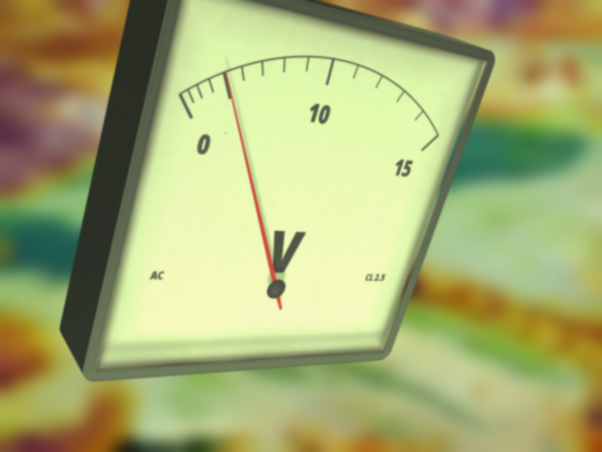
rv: 5; V
